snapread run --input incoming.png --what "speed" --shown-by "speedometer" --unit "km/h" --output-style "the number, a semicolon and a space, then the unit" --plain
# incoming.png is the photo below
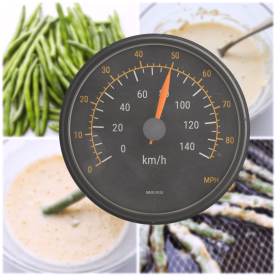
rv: 80; km/h
